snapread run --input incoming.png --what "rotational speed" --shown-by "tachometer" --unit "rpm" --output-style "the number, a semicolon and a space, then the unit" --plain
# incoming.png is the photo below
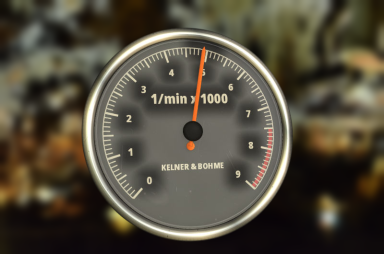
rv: 4900; rpm
